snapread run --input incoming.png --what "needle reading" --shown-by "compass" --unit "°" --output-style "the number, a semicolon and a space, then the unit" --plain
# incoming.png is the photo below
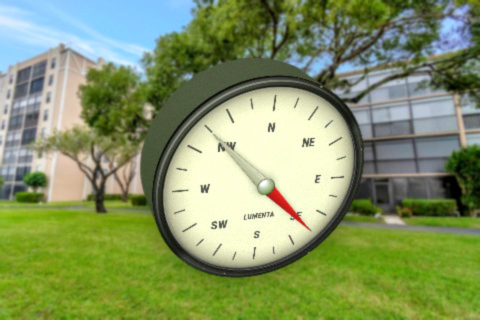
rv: 135; °
